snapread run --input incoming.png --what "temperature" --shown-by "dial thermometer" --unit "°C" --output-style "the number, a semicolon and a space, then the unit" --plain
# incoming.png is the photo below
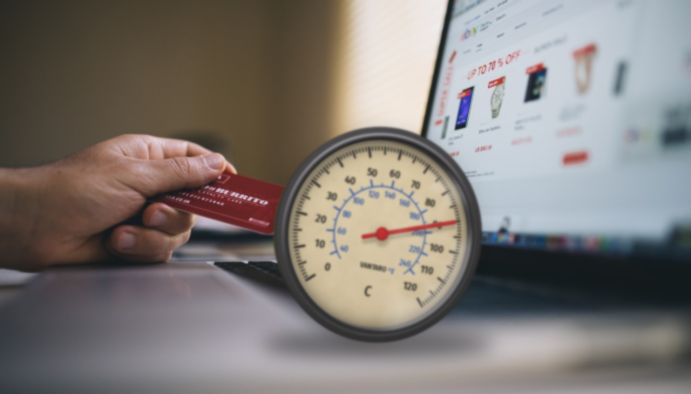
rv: 90; °C
